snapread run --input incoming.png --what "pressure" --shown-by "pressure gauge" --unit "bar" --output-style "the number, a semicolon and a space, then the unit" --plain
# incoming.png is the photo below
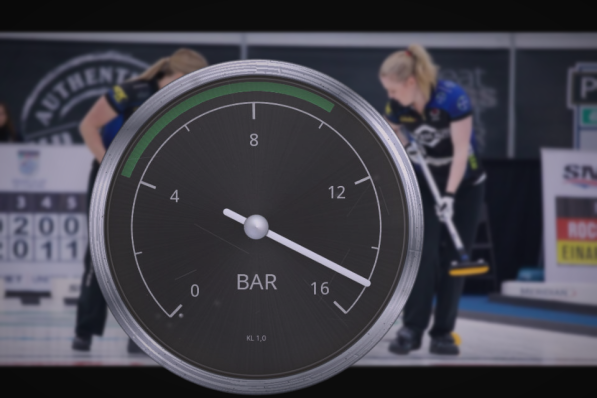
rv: 15; bar
